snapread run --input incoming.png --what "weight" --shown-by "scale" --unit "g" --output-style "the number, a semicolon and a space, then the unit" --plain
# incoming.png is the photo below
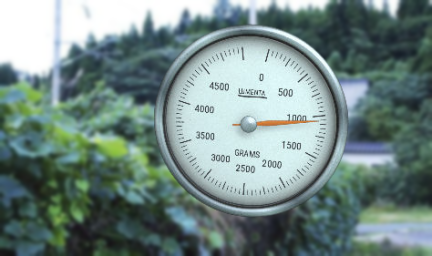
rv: 1050; g
